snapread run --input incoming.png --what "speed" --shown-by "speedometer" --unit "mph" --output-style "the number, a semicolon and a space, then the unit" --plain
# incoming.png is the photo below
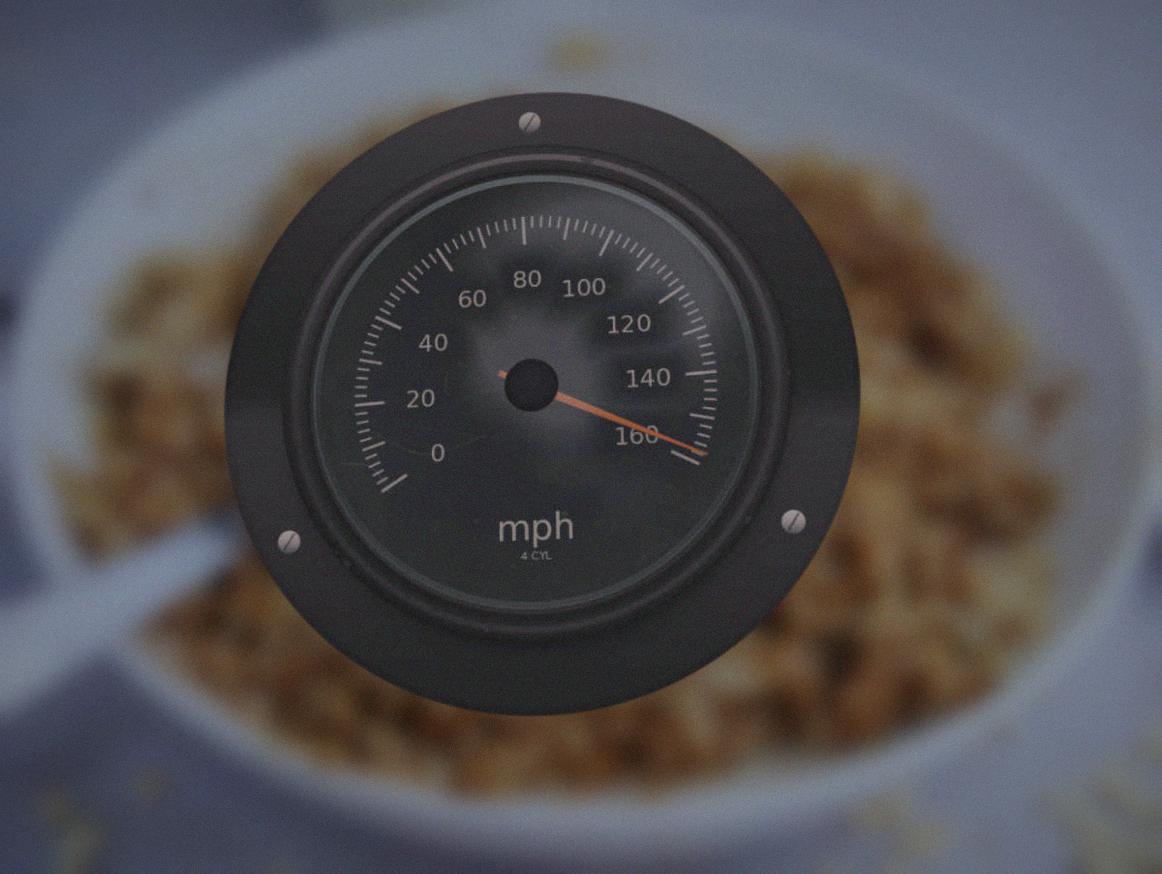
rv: 158; mph
